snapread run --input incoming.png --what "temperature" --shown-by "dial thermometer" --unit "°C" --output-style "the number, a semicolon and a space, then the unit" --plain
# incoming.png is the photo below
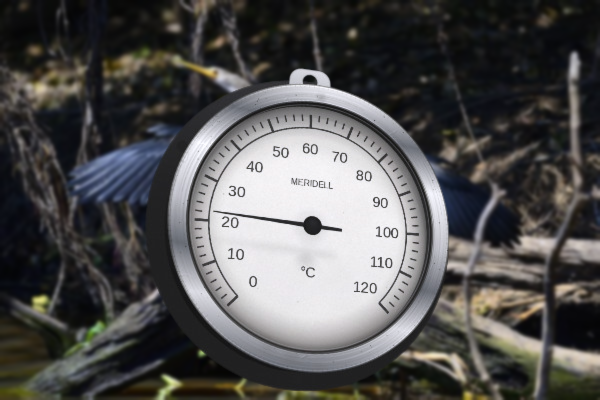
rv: 22; °C
